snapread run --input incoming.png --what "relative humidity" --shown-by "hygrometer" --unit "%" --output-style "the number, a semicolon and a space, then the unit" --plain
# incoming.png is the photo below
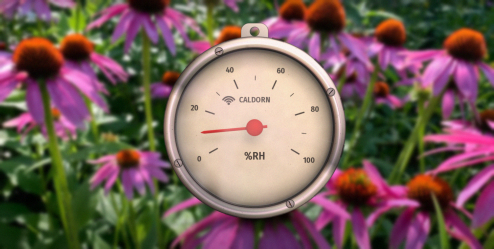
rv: 10; %
